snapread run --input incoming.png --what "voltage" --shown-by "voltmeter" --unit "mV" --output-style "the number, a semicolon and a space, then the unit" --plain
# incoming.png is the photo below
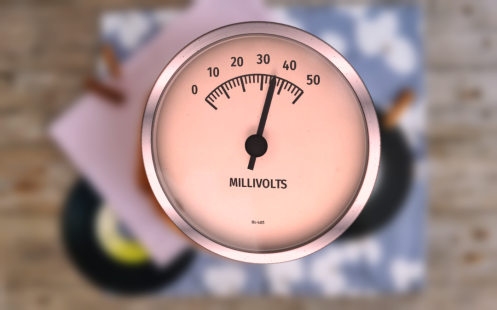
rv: 36; mV
